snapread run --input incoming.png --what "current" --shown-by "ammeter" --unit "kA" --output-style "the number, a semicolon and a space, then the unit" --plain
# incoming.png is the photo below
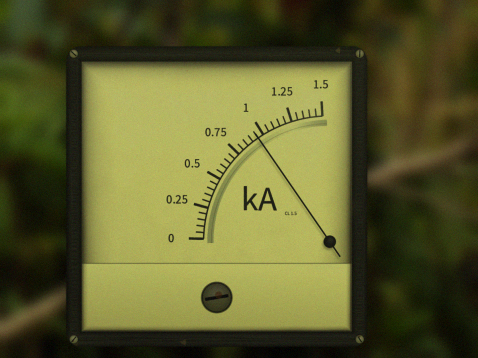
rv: 0.95; kA
